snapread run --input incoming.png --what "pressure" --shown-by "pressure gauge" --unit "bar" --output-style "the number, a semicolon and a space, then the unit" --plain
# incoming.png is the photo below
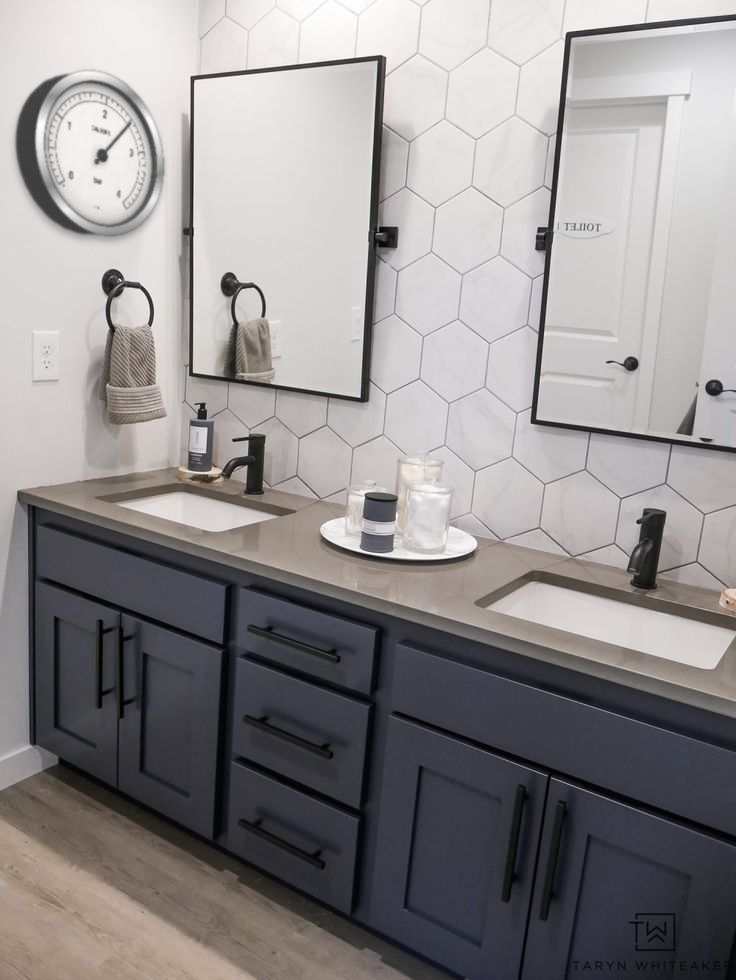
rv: 2.5; bar
